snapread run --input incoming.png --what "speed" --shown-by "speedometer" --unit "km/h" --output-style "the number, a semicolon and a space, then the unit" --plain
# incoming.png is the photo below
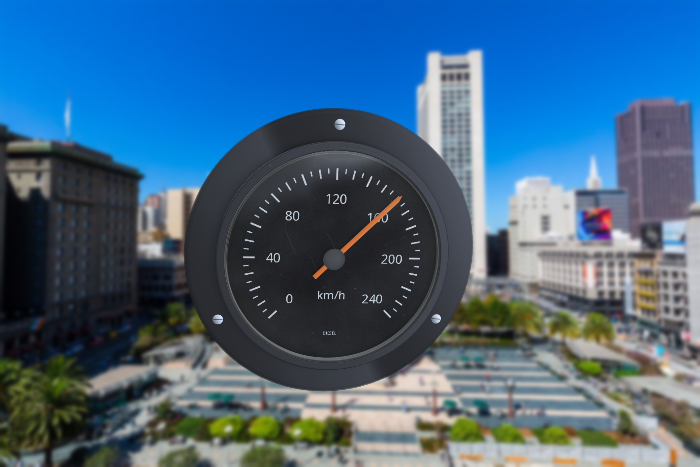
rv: 160; km/h
